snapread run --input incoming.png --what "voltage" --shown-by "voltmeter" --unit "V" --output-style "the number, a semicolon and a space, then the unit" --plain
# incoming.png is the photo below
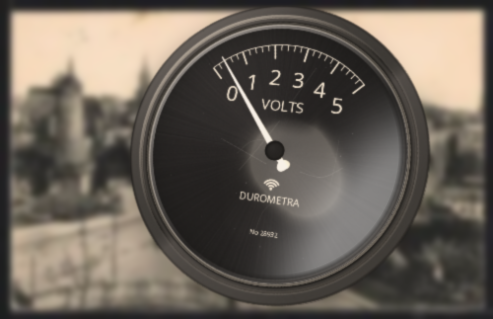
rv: 0.4; V
